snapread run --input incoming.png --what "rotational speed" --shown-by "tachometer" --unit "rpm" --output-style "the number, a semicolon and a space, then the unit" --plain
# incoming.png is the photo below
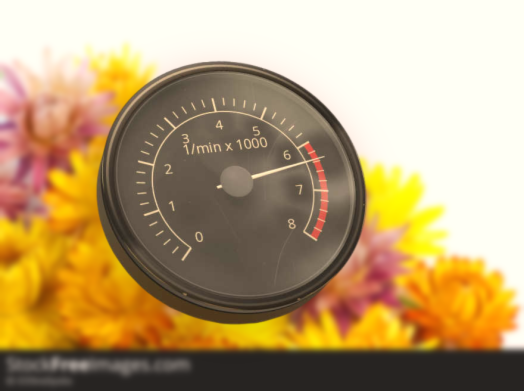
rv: 6400; rpm
